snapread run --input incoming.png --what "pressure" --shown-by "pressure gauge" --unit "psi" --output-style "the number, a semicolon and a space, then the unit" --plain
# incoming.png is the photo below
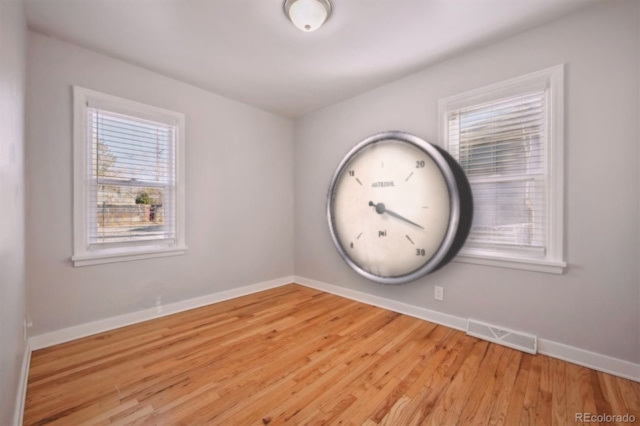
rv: 27.5; psi
